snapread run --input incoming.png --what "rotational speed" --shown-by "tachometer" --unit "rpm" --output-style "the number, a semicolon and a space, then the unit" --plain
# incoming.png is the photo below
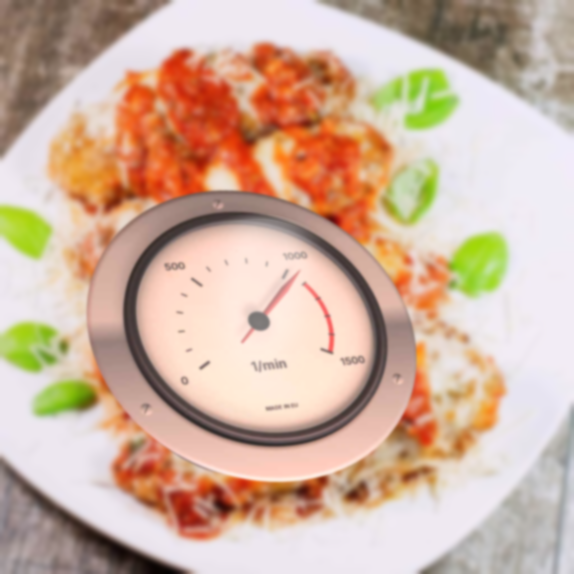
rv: 1050; rpm
